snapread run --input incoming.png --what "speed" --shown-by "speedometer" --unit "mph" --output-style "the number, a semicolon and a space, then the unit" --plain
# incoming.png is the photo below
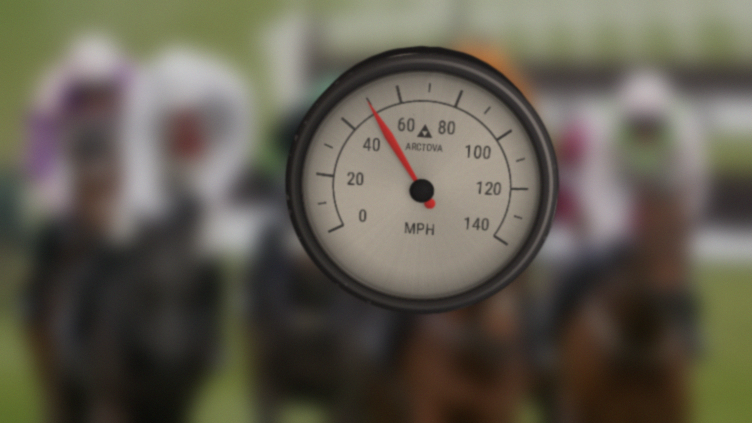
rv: 50; mph
